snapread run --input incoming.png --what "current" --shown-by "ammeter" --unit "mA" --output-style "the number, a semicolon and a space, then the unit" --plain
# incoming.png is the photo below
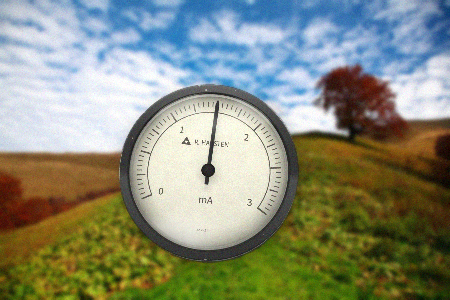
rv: 1.5; mA
